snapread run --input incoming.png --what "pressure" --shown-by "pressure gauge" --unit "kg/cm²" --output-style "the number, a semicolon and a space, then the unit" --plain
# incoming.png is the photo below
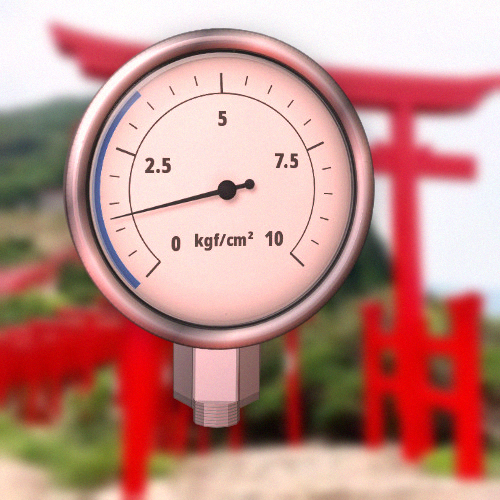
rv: 1.25; kg/cm²
